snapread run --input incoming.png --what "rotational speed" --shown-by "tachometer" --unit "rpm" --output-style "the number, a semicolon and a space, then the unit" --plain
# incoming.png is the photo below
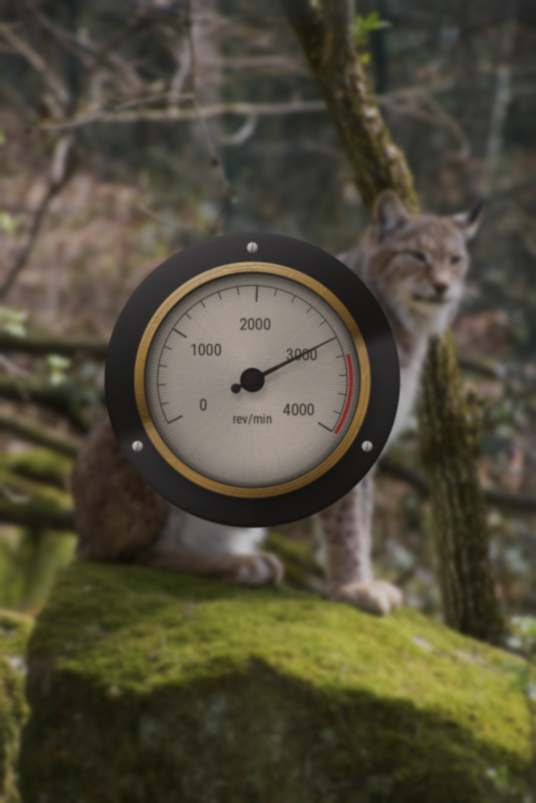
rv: 3000; rpm
